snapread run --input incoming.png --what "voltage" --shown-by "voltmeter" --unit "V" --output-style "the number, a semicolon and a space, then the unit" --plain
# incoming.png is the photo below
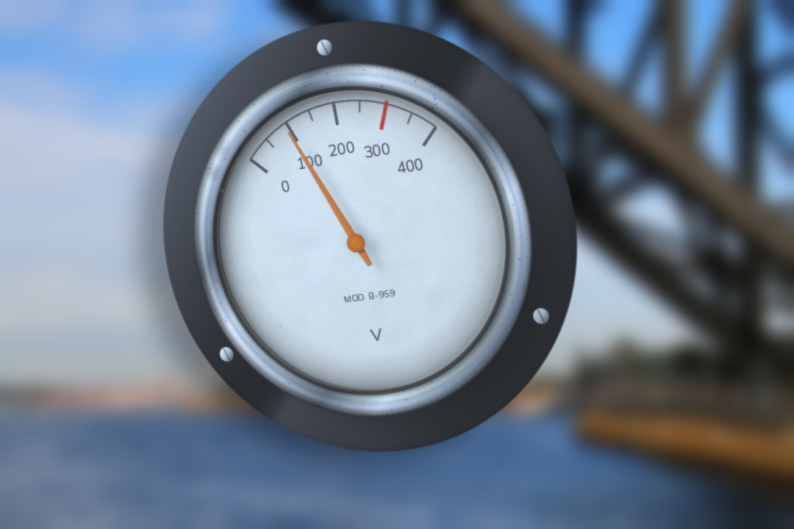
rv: 100; V
